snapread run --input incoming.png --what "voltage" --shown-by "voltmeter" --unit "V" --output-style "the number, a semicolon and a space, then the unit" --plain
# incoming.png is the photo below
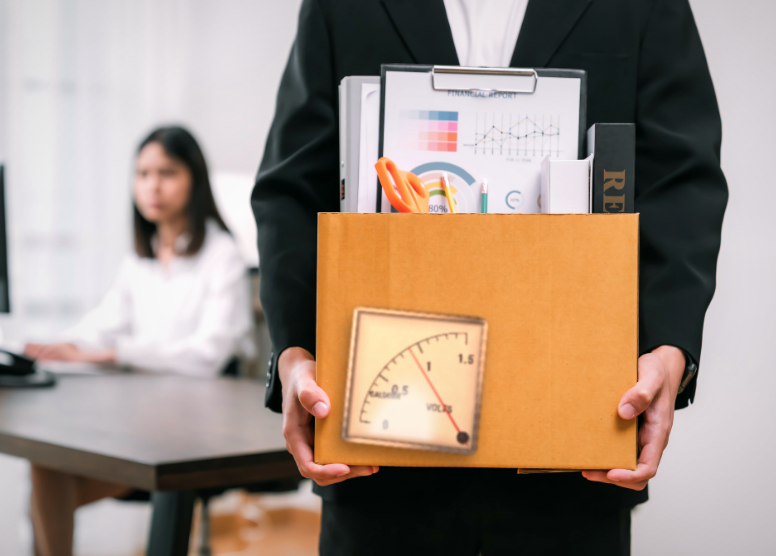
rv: 0.9; V
